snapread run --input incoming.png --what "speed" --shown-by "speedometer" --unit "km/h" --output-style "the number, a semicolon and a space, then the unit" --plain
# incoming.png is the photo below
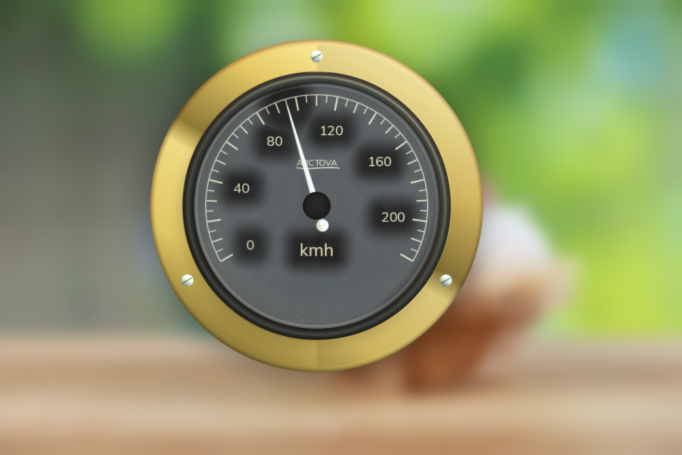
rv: 95; km/h
